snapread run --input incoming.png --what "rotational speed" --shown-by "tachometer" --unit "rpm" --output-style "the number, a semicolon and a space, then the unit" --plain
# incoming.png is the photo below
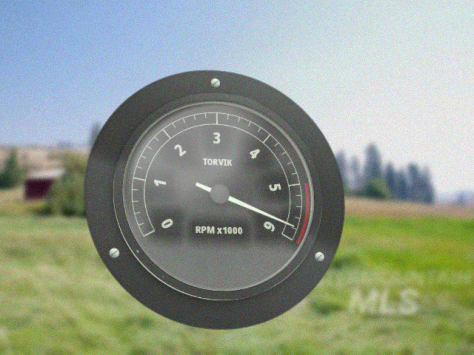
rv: 5800; rpm
